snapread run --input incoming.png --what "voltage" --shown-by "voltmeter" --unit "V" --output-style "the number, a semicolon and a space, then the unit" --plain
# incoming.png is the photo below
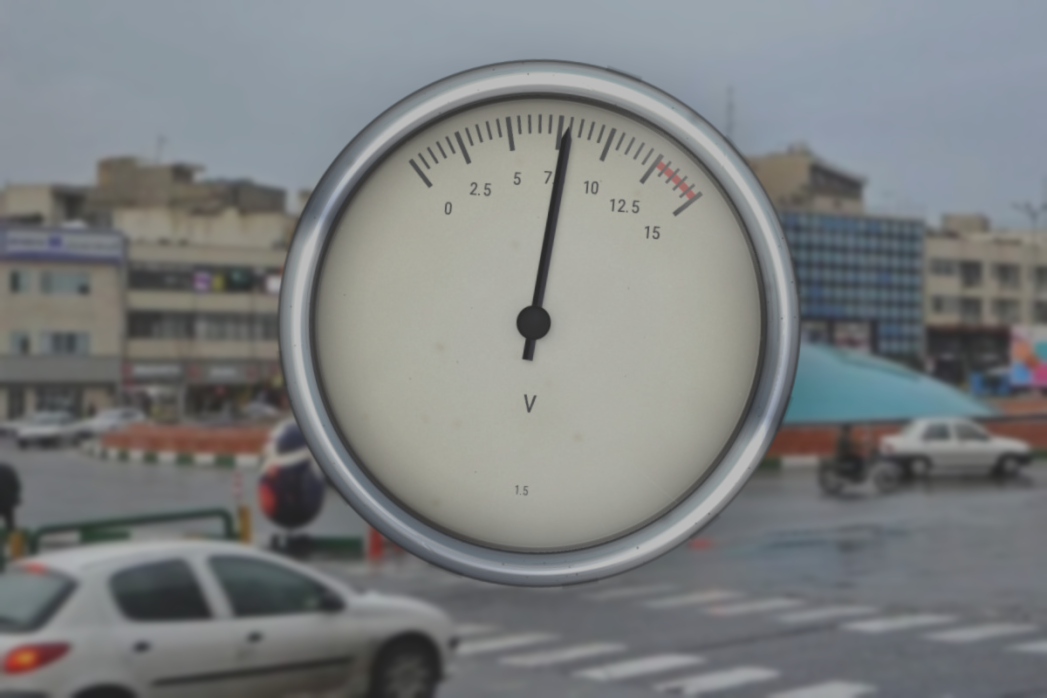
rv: 8; V
